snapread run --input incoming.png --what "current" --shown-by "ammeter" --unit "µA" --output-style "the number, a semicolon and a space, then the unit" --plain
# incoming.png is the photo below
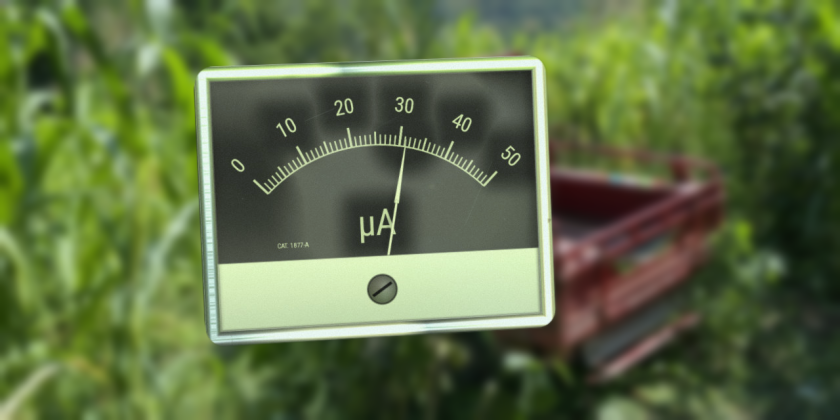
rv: 31; µA
